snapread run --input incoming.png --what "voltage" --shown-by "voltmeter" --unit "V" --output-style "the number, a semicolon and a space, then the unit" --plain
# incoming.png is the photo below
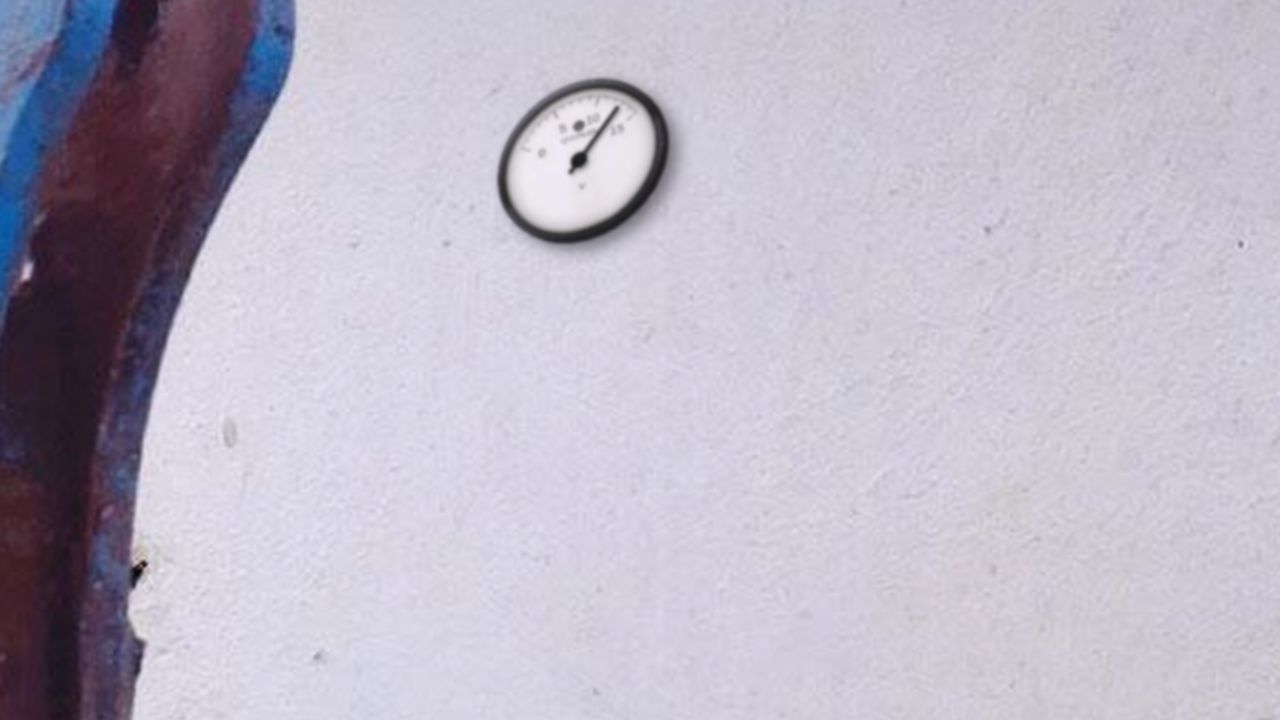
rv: 13; V
